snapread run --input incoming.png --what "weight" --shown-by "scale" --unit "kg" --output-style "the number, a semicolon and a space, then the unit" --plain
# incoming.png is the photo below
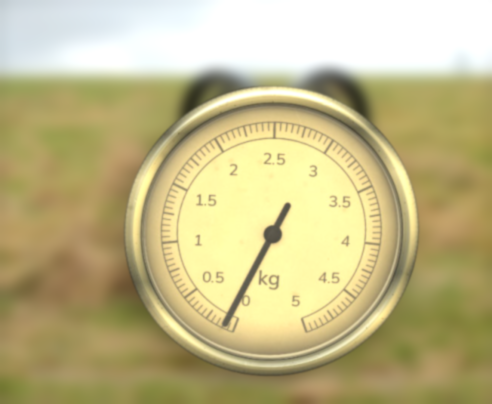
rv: 0.1; kg
